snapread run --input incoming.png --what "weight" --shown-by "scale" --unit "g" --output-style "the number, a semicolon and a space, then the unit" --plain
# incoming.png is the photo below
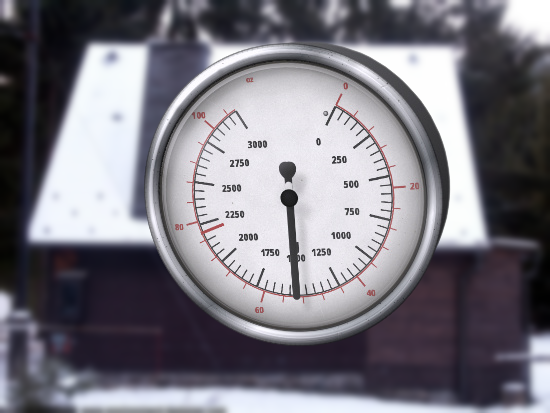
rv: 1500; g
